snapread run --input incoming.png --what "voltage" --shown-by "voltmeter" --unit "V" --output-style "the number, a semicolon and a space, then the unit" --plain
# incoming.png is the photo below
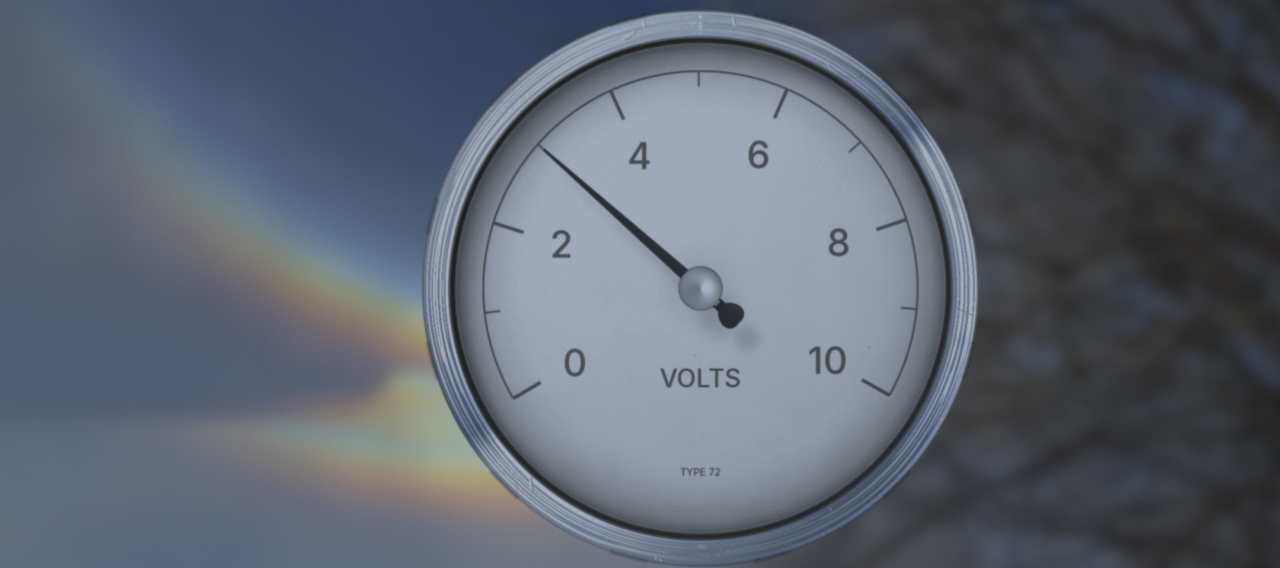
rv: 3; V
